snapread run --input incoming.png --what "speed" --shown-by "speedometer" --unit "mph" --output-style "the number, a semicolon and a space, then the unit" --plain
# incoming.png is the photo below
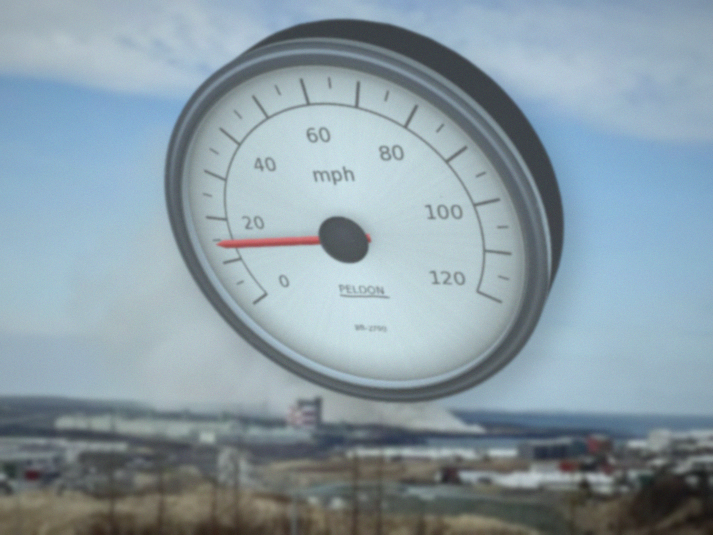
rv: 15; mph
